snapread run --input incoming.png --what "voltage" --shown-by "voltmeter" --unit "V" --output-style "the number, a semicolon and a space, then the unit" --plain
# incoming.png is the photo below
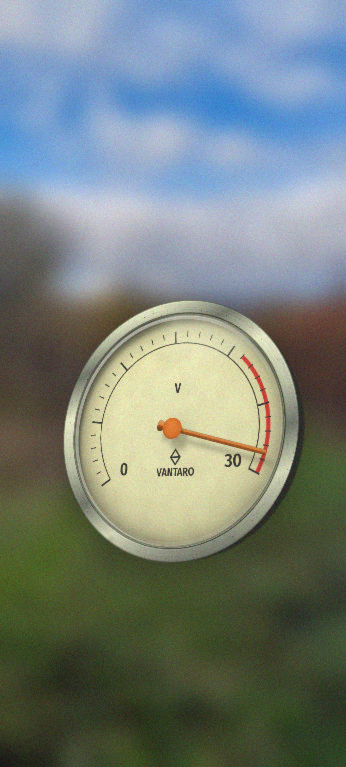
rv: 28.5; V
